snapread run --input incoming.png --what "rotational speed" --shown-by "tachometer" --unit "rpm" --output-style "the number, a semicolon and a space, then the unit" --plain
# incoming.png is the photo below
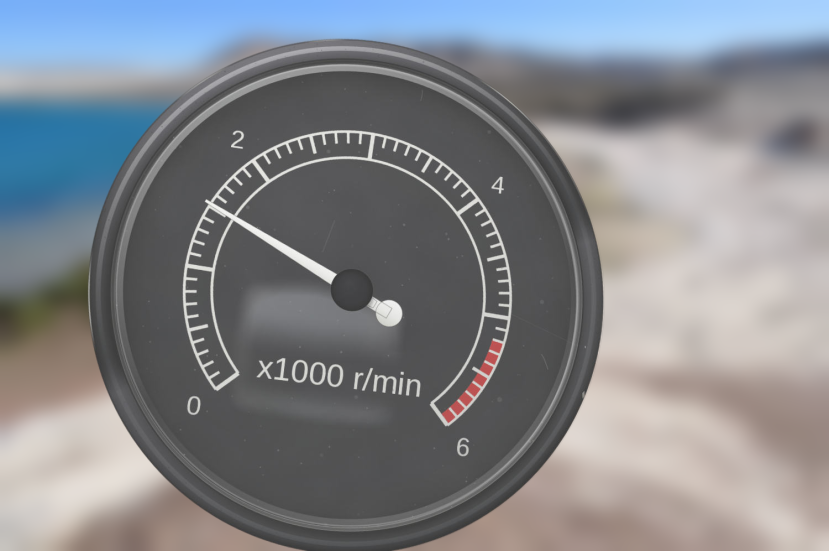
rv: 1500; rpm
